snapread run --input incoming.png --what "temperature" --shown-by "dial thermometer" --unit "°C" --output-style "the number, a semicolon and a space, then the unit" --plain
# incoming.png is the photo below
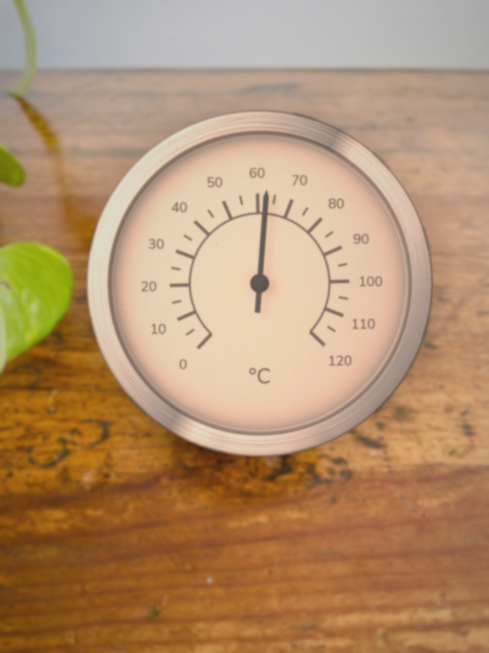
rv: 62.5; °C
